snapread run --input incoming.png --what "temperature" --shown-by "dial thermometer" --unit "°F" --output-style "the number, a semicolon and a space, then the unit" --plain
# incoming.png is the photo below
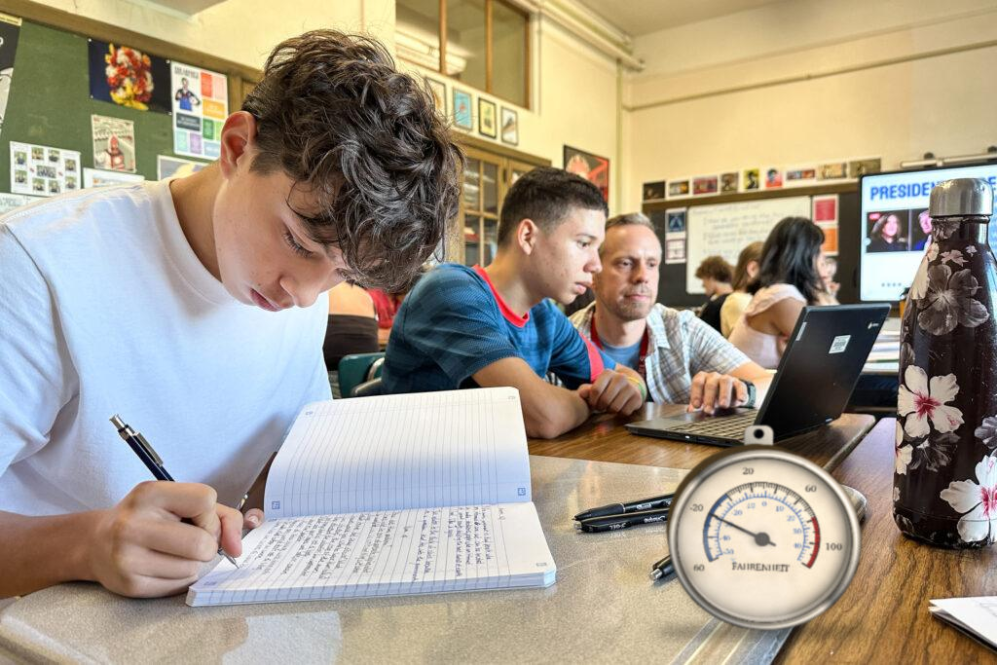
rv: -20; °F
